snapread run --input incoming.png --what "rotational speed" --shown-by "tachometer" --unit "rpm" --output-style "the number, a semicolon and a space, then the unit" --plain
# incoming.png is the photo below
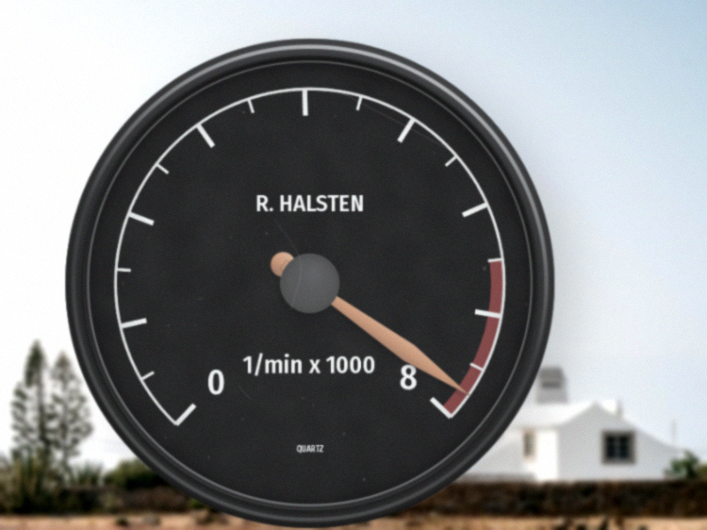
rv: 7750; rpm
